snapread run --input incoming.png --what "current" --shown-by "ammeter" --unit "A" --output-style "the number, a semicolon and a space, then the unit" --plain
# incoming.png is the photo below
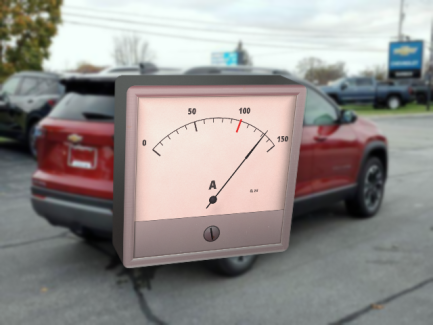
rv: 130; A
